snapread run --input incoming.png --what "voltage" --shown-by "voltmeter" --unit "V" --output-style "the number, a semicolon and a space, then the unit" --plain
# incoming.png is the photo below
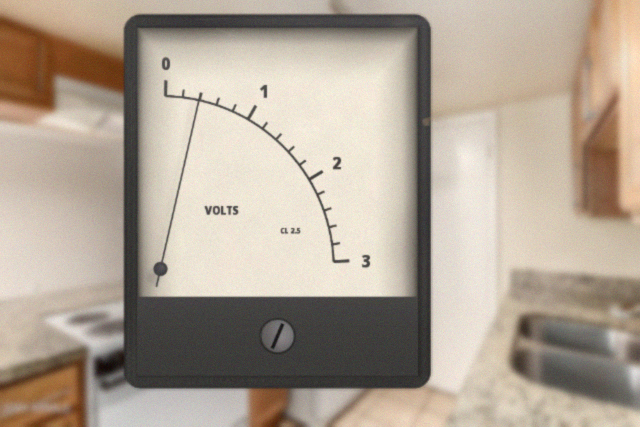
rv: 0.4; V
